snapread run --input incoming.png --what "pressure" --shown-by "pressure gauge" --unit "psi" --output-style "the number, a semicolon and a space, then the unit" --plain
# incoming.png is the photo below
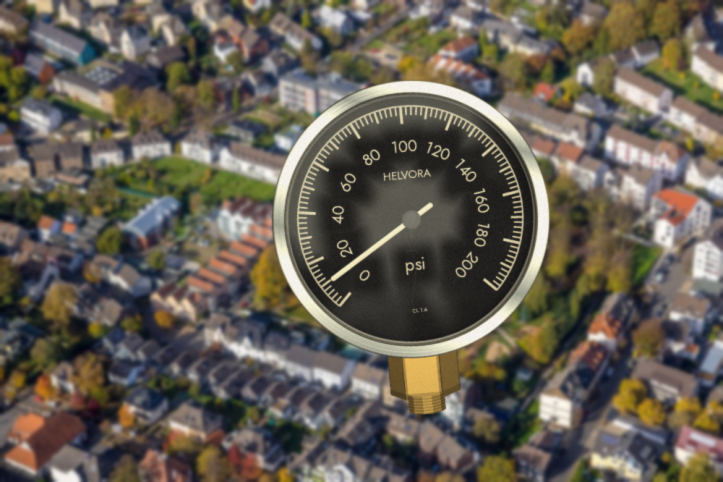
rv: 10; psi
